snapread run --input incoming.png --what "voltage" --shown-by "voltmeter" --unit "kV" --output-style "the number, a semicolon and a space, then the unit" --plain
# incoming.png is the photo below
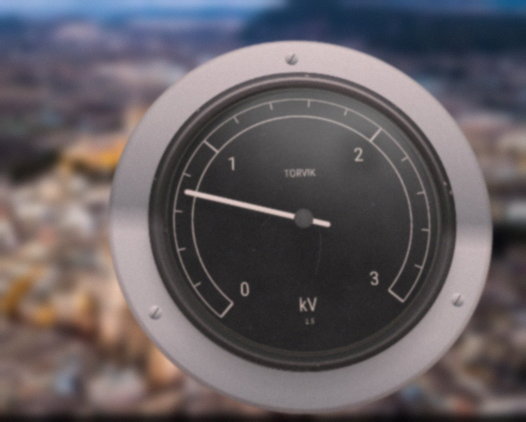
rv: 0.7; kV
